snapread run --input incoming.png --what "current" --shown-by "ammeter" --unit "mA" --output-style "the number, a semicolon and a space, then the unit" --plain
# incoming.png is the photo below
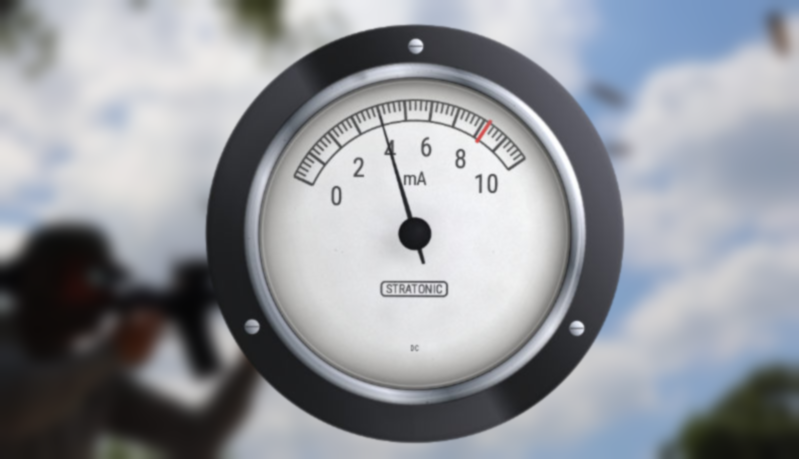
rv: 4; mA
